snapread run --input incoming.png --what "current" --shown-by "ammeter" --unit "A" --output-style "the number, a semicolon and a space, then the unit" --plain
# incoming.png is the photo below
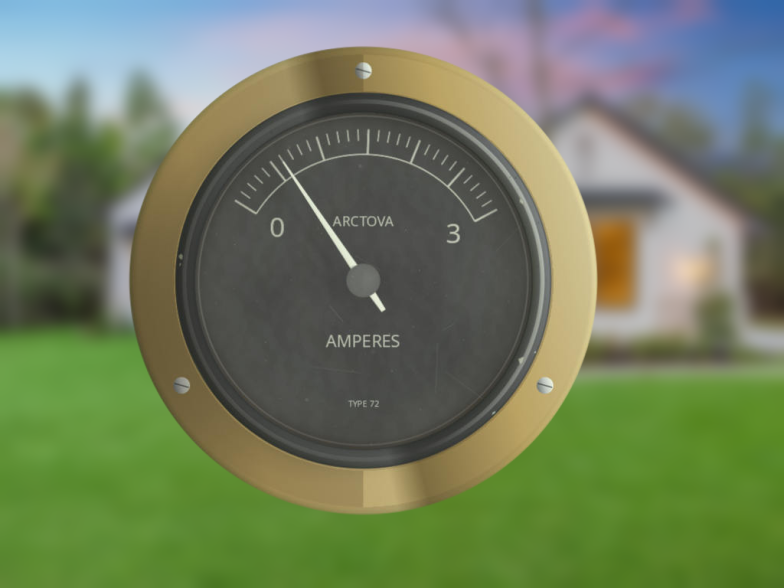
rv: 0.6; A
